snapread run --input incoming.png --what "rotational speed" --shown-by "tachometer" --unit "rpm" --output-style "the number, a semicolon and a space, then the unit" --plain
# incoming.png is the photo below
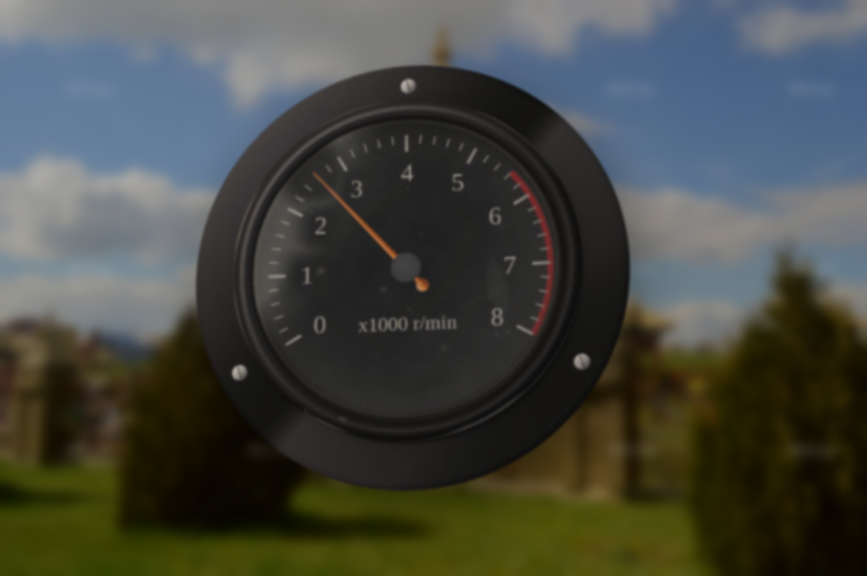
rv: 2600; rpm
